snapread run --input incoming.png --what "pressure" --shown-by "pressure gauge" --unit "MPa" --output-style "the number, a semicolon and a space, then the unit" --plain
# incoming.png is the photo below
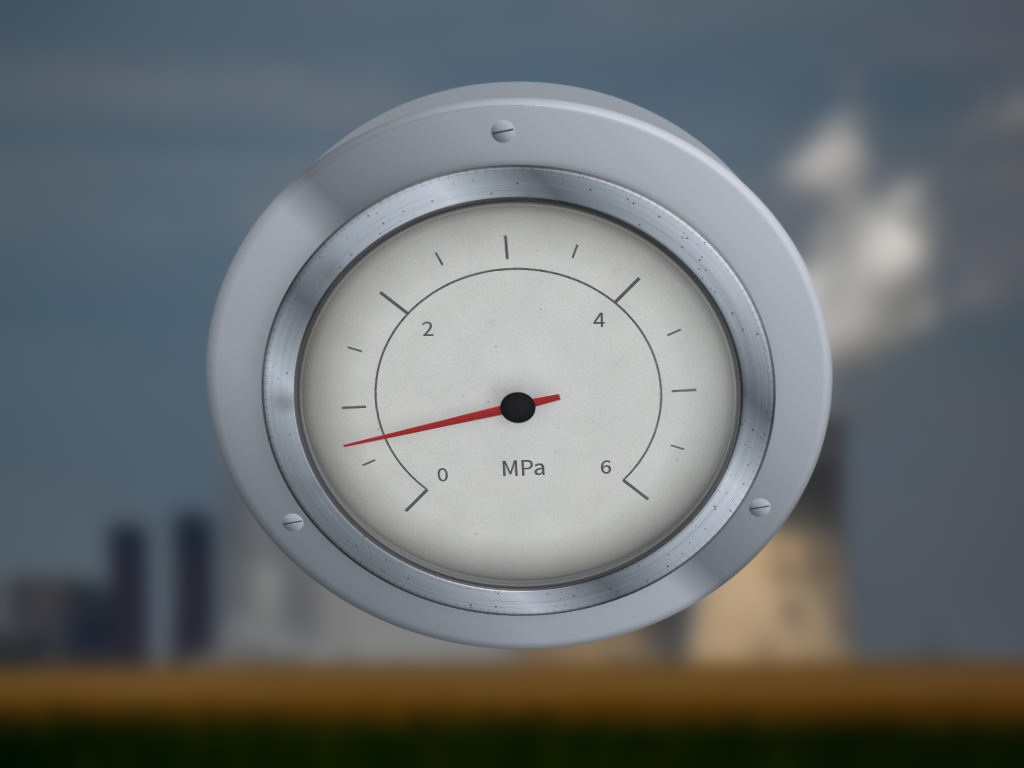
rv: 0.75; MPa
